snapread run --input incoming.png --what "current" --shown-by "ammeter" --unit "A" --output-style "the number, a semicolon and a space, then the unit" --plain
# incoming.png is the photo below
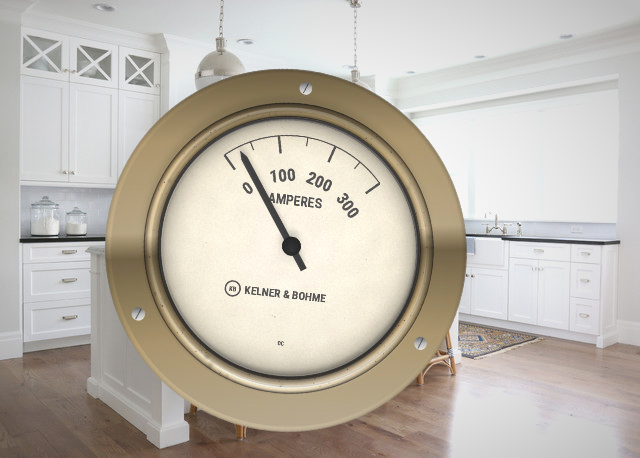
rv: 25; A
